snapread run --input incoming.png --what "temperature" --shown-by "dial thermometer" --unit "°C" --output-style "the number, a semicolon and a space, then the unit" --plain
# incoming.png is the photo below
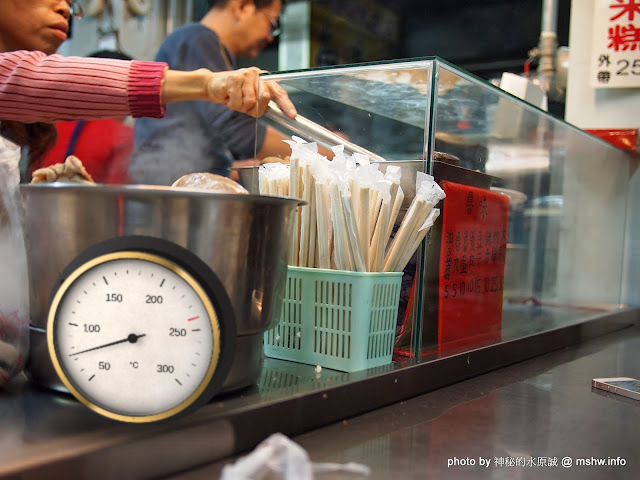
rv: 75; °C
